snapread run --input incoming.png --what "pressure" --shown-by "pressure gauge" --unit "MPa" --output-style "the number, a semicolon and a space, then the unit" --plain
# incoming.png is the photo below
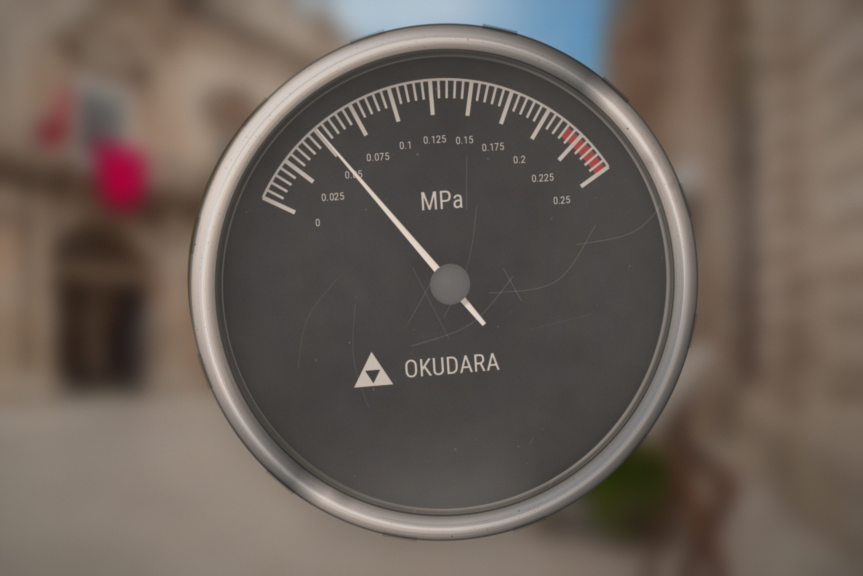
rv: 0.05; MPa
